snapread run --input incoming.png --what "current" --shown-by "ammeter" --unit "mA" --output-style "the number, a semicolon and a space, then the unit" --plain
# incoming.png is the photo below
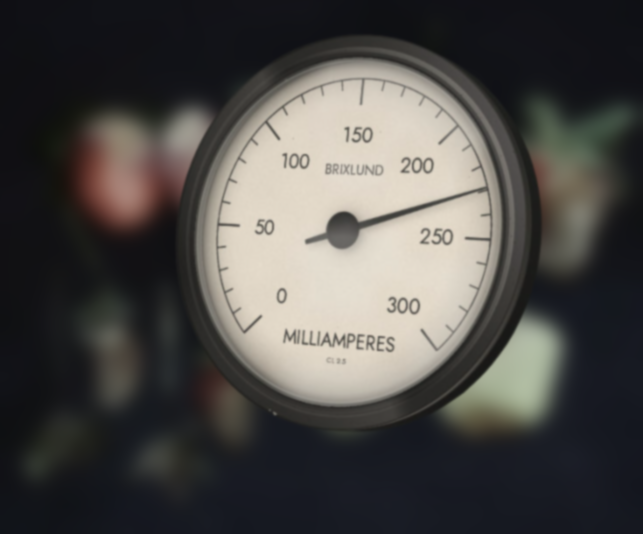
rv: 230; mA
